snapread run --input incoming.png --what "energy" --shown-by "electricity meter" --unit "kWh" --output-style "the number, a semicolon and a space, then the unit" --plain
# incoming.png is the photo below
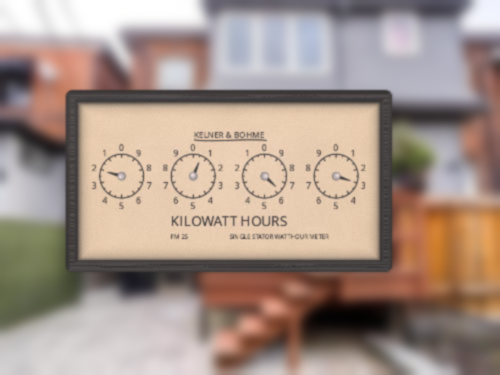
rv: 2063; kWh
